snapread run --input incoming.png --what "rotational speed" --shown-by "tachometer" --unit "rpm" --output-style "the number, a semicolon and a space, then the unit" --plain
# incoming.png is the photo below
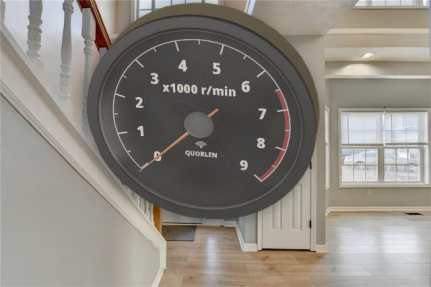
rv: 0; rpm
